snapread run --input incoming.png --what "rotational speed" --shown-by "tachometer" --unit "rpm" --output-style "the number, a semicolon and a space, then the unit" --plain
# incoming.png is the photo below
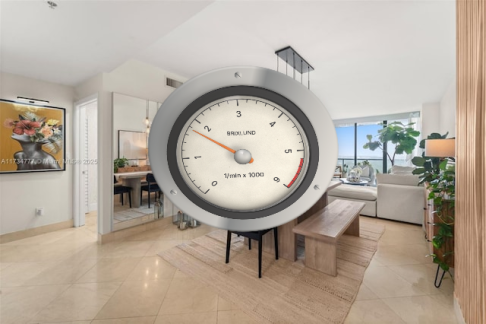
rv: 1800; rpm
